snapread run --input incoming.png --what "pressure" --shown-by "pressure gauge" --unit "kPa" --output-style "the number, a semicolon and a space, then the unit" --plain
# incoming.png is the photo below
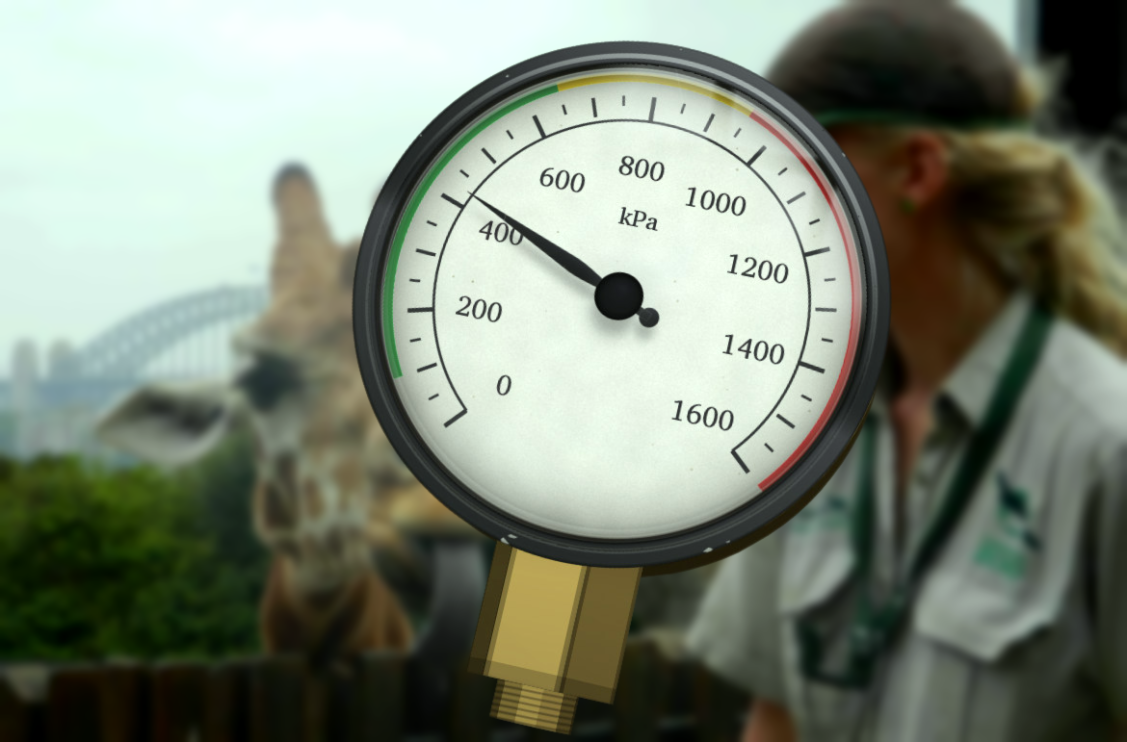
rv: 425; kPa
